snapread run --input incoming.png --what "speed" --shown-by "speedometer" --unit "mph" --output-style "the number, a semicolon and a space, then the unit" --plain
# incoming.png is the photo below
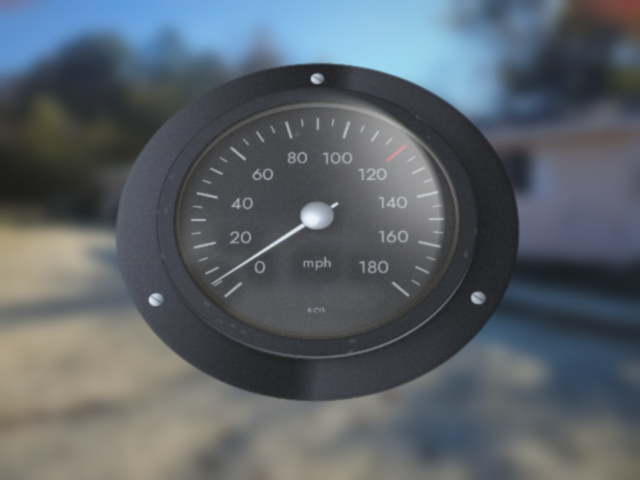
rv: 5; mph
